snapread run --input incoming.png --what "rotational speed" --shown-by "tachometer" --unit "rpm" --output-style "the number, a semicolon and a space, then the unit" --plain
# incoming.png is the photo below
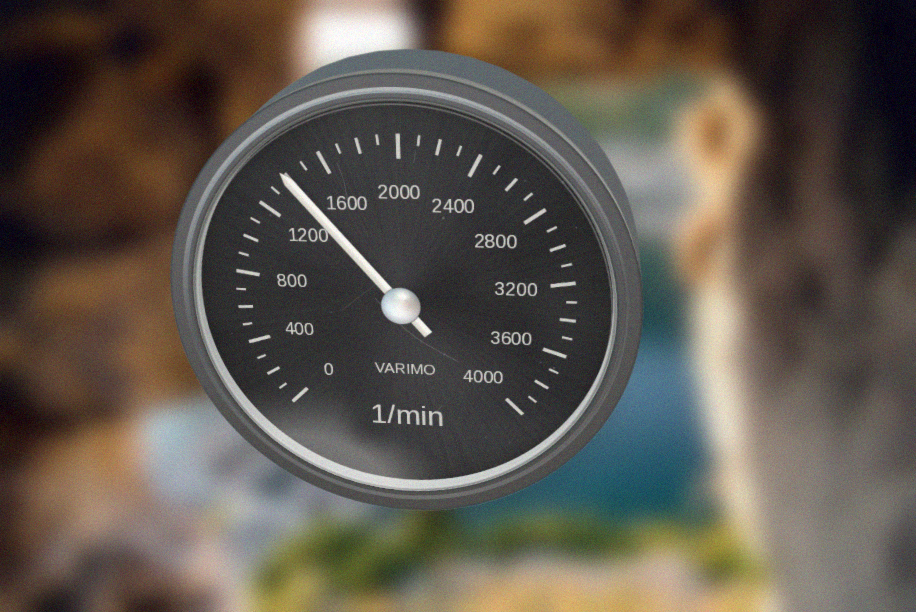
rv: 1400; rpm
